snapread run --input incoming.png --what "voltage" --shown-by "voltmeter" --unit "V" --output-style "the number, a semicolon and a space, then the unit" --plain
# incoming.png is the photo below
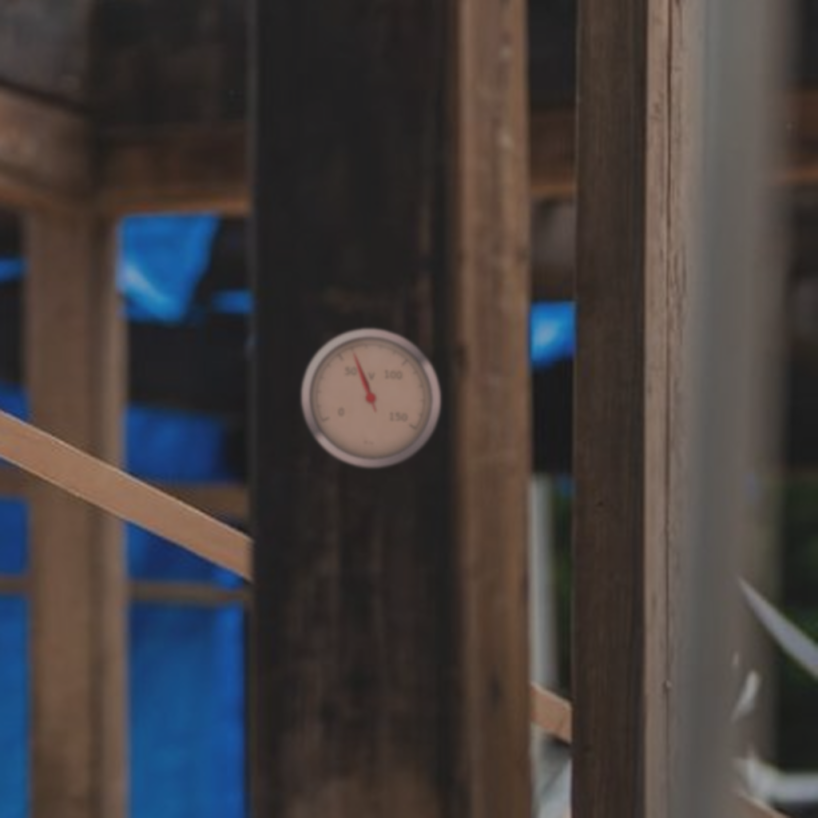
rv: 60; V
